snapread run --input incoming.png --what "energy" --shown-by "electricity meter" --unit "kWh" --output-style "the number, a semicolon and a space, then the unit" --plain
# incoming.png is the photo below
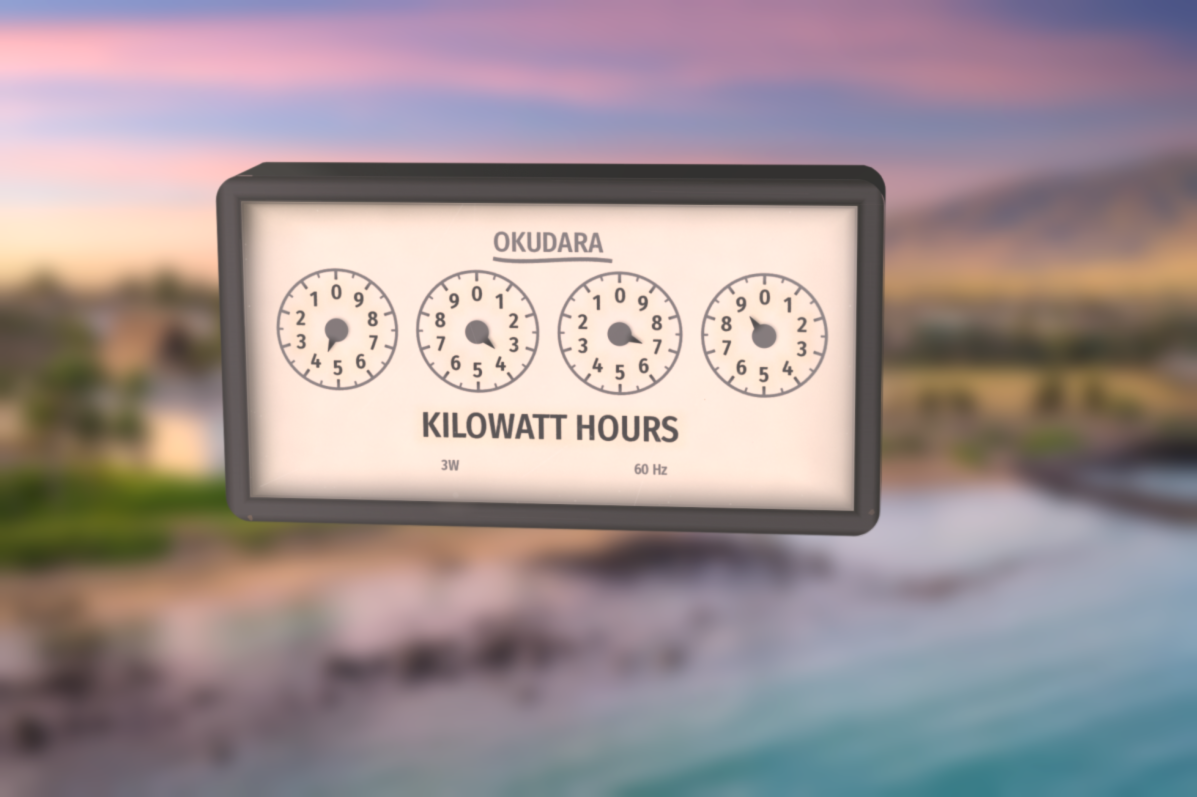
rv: 4369; kWh
